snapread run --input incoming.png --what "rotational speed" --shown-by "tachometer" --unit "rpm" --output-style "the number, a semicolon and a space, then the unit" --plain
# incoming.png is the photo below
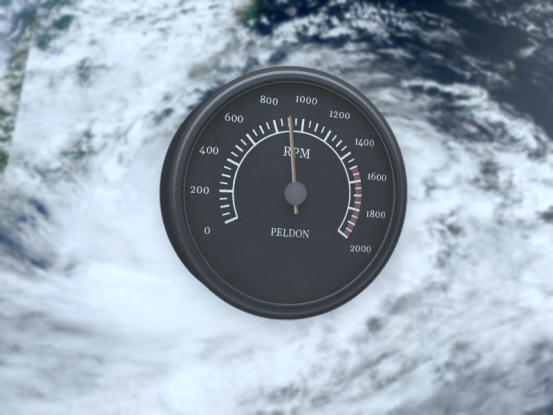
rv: 900; rpm
